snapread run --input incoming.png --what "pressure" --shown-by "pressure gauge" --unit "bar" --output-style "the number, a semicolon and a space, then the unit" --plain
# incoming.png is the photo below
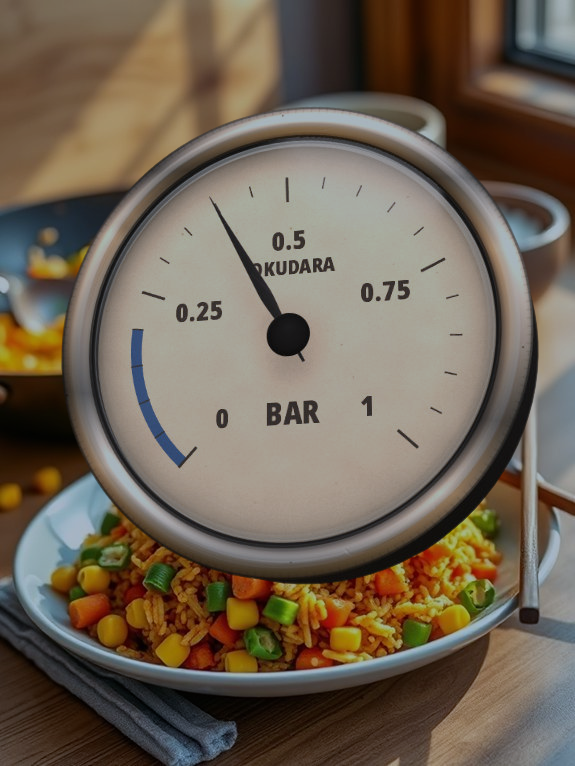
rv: 0.4; bar
